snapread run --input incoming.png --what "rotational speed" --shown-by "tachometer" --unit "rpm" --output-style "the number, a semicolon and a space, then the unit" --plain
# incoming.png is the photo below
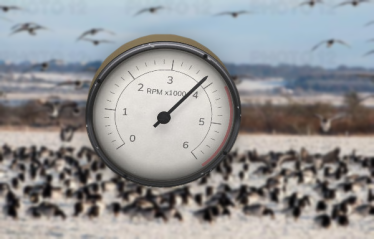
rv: 3800; rpm
